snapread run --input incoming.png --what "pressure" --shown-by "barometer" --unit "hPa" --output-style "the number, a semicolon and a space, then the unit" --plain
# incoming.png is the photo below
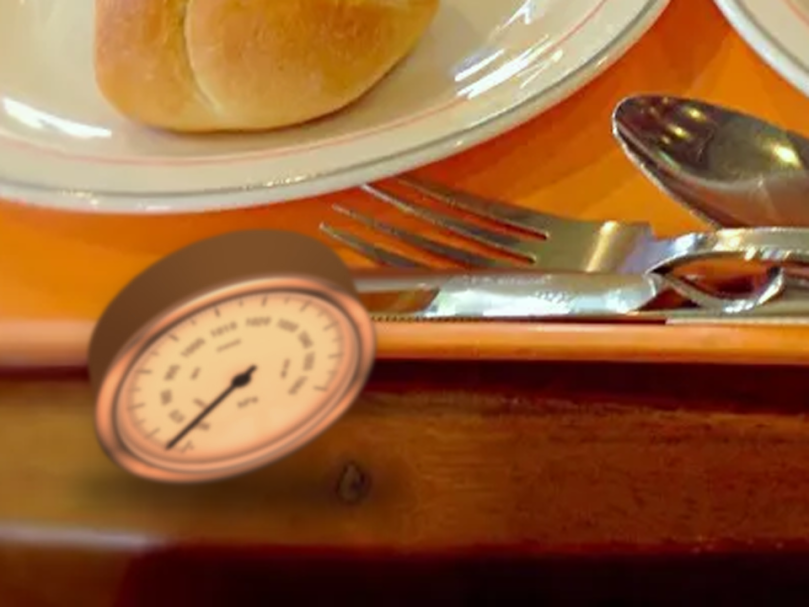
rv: 965; hPa
